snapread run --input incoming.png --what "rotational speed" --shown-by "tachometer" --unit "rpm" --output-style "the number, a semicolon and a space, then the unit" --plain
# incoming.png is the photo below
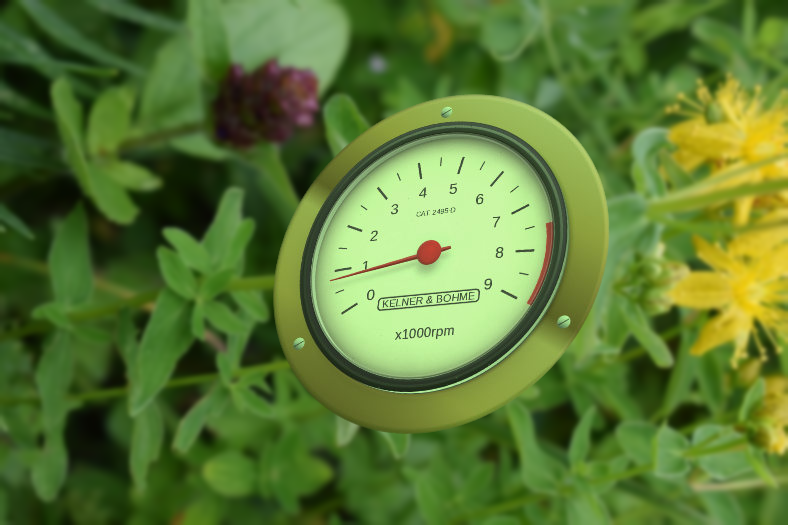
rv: 750; rpm
